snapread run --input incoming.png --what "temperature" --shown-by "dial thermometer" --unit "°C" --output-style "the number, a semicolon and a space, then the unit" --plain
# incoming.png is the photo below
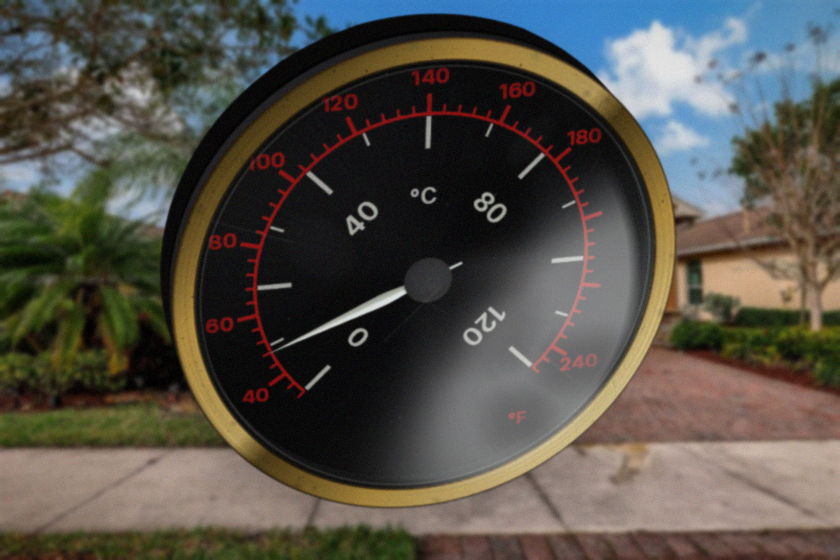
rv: 10; °C
